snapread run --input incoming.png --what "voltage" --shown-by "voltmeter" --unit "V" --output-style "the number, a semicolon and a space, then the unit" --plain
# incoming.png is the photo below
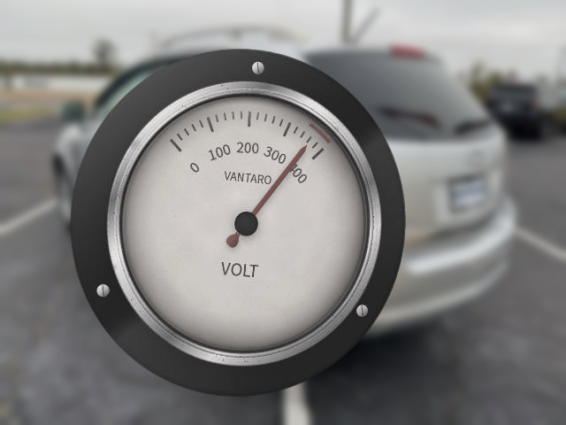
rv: 360; V
